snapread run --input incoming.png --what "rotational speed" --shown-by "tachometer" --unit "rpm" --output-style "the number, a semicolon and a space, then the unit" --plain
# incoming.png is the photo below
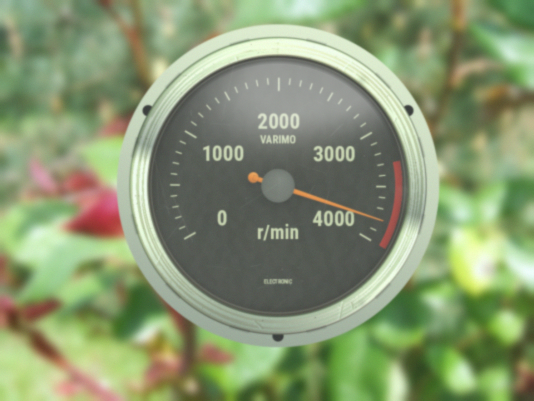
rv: 3800; rpm
